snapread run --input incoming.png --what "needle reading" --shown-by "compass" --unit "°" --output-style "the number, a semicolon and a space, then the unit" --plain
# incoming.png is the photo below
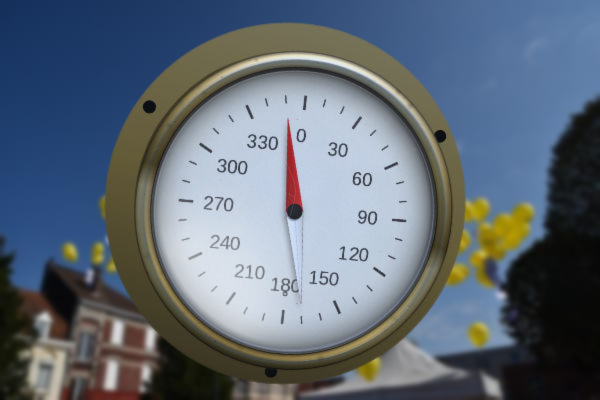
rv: 350; °
